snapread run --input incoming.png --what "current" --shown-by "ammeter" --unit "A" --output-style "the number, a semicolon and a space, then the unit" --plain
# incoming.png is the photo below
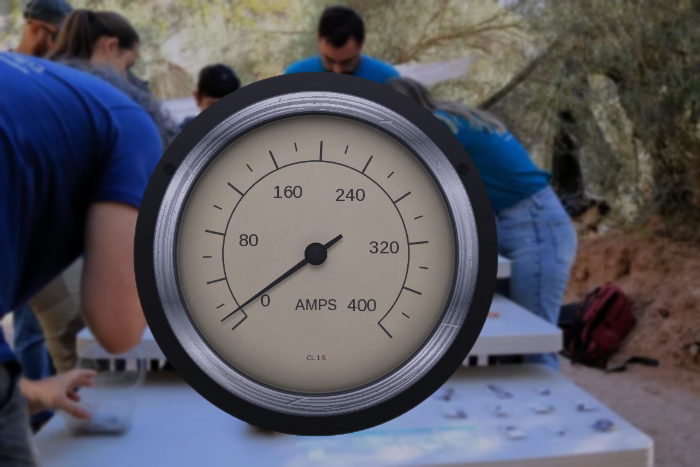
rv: 10; A
